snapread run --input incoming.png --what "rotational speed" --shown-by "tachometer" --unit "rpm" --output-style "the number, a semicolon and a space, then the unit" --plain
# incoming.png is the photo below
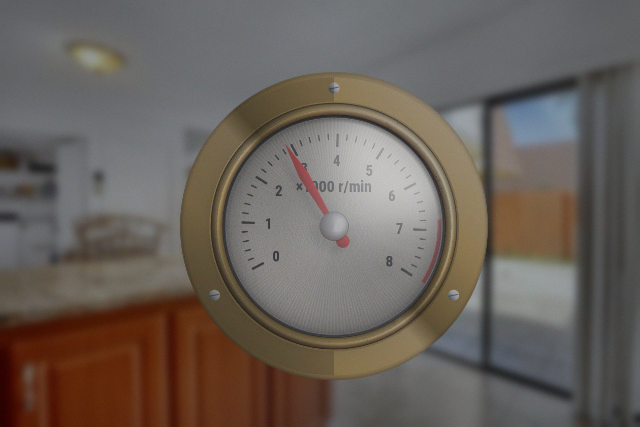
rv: 2900; rpm
